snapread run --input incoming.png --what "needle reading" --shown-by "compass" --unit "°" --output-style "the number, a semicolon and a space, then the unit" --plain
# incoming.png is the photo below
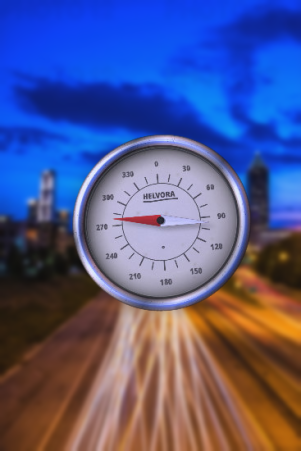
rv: 277.5; °
